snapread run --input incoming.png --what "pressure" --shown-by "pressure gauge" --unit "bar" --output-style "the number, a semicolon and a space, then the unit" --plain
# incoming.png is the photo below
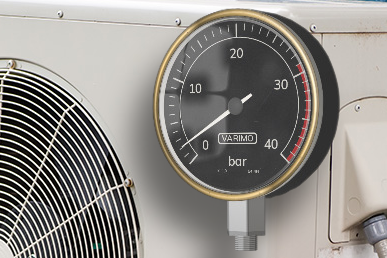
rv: 2; bar
